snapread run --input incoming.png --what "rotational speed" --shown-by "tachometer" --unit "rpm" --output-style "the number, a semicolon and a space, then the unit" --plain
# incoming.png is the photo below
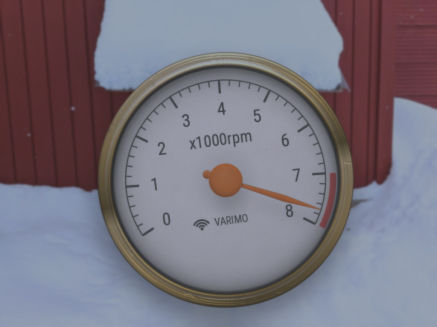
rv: 7700; rpm
